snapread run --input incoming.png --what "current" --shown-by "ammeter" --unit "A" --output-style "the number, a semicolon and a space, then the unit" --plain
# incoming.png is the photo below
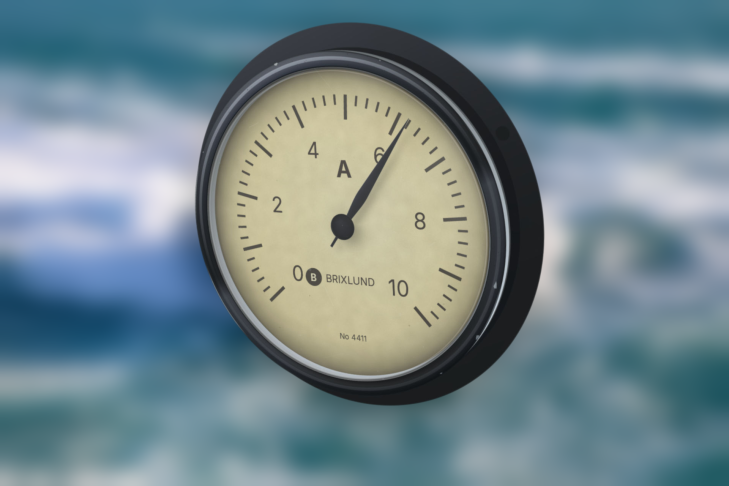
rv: 6.2; A
